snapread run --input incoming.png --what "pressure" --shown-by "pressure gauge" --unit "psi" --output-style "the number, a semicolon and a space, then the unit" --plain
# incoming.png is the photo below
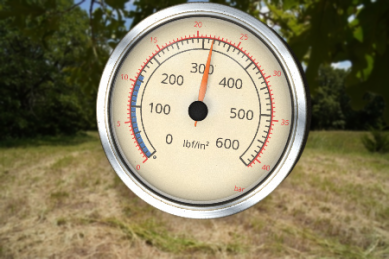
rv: 320; psi
